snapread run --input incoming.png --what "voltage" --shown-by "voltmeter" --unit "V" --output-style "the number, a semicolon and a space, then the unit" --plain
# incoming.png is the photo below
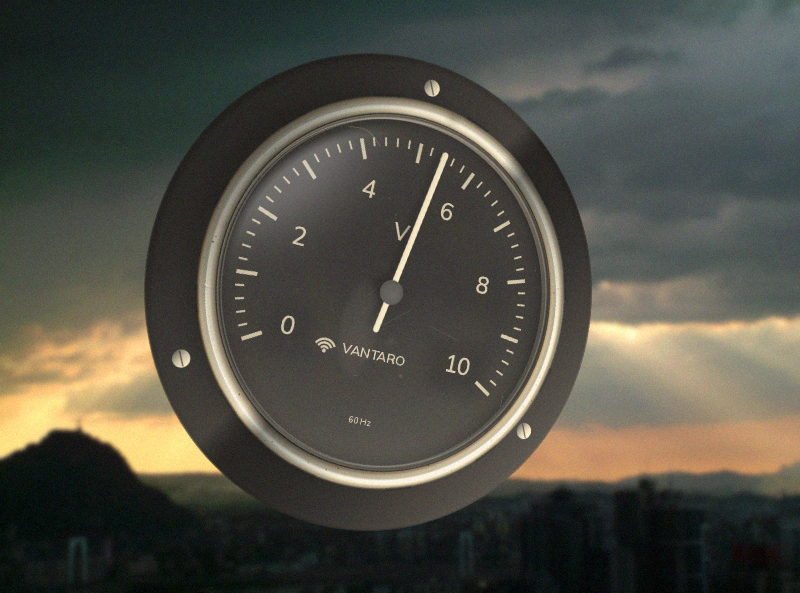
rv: 5.4; V
